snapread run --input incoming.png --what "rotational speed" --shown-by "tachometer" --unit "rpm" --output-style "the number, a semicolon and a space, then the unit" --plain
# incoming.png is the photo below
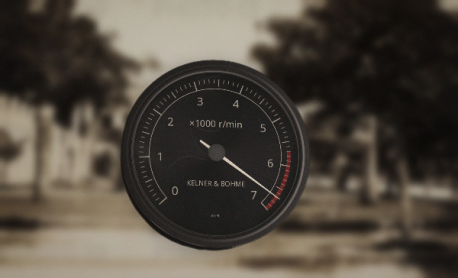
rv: 6700; rpm
